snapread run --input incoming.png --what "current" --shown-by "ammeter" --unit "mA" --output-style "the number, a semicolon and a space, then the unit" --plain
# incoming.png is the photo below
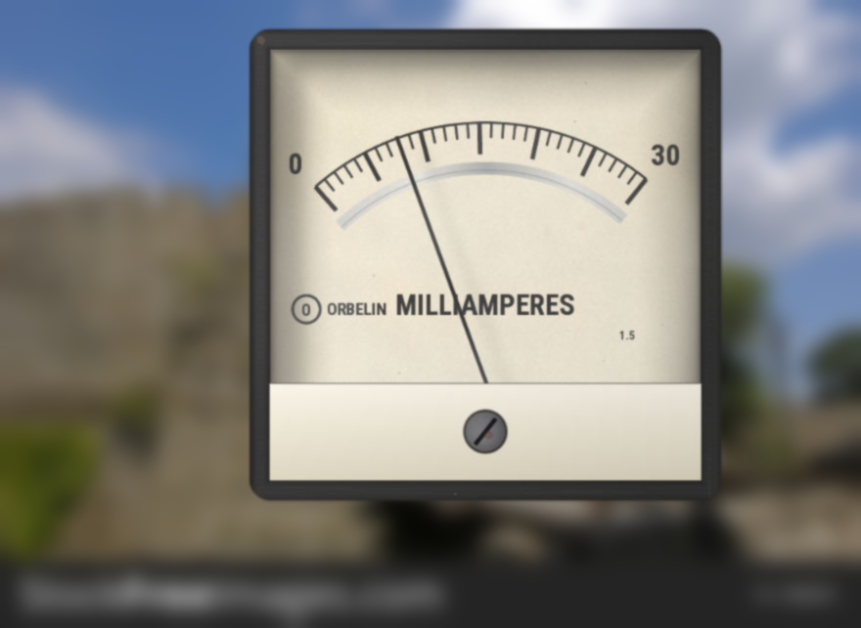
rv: 8; mA
